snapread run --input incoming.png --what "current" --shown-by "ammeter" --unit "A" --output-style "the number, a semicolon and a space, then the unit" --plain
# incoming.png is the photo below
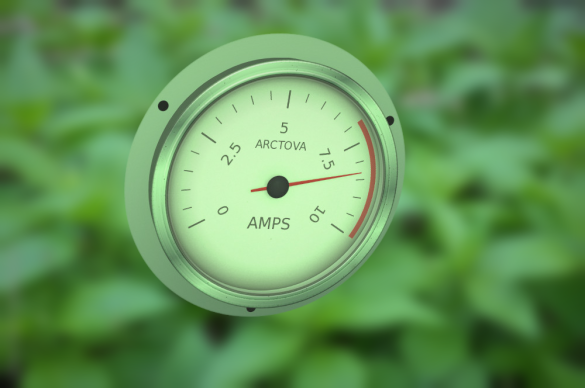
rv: 8.25; A
